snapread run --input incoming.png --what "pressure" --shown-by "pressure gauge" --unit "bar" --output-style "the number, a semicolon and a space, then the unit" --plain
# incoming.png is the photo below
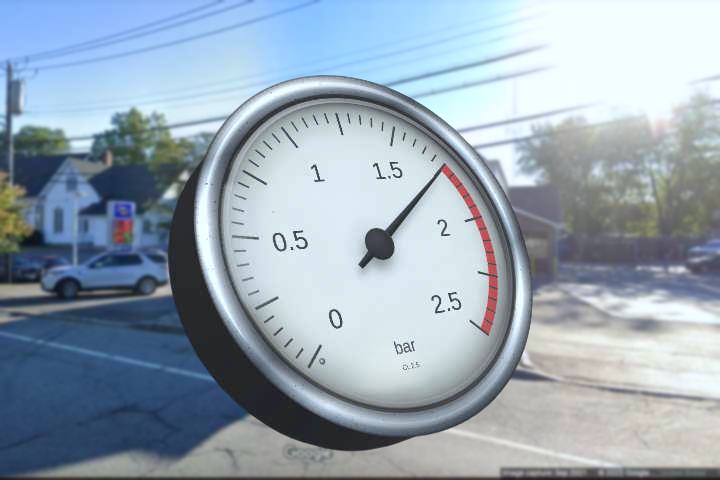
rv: 1.75; bar
